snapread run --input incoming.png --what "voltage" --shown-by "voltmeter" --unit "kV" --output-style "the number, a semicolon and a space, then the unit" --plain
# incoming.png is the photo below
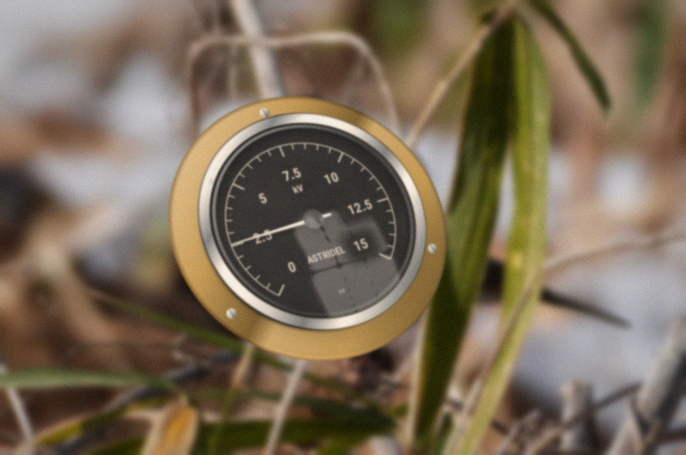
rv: 2.5; kV
